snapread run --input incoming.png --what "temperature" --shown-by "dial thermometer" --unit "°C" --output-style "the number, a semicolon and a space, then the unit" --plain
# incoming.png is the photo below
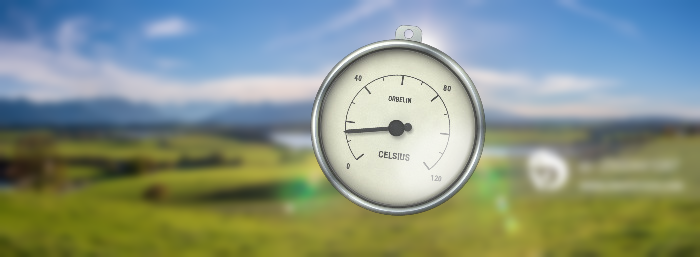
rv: 15; °C
